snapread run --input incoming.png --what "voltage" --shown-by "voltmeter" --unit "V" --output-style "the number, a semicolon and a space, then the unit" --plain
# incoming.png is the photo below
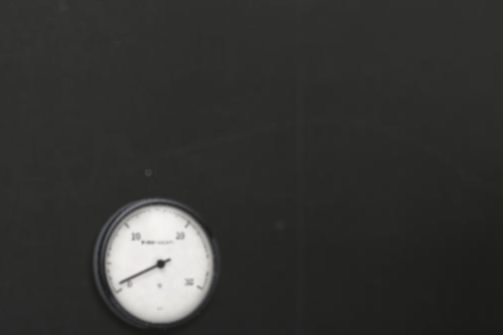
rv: 1; V
